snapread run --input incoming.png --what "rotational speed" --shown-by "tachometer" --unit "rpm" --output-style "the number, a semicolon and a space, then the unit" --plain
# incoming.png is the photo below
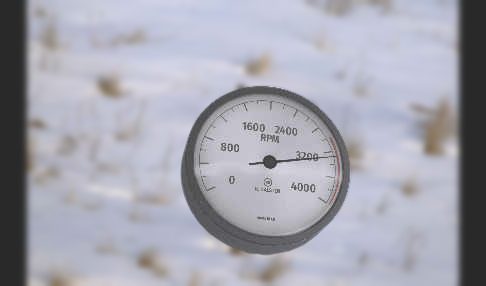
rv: 3300; rpm
